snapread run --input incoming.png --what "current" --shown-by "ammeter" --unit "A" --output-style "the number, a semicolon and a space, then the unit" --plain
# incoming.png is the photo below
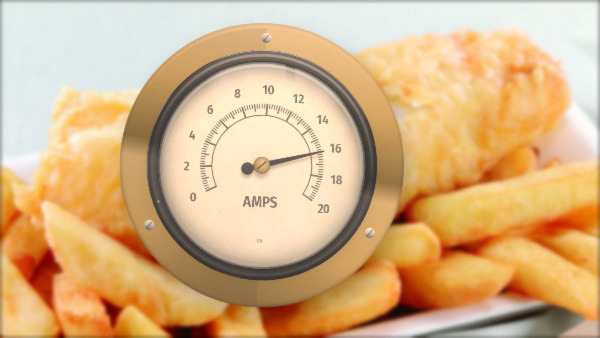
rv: 16; A
